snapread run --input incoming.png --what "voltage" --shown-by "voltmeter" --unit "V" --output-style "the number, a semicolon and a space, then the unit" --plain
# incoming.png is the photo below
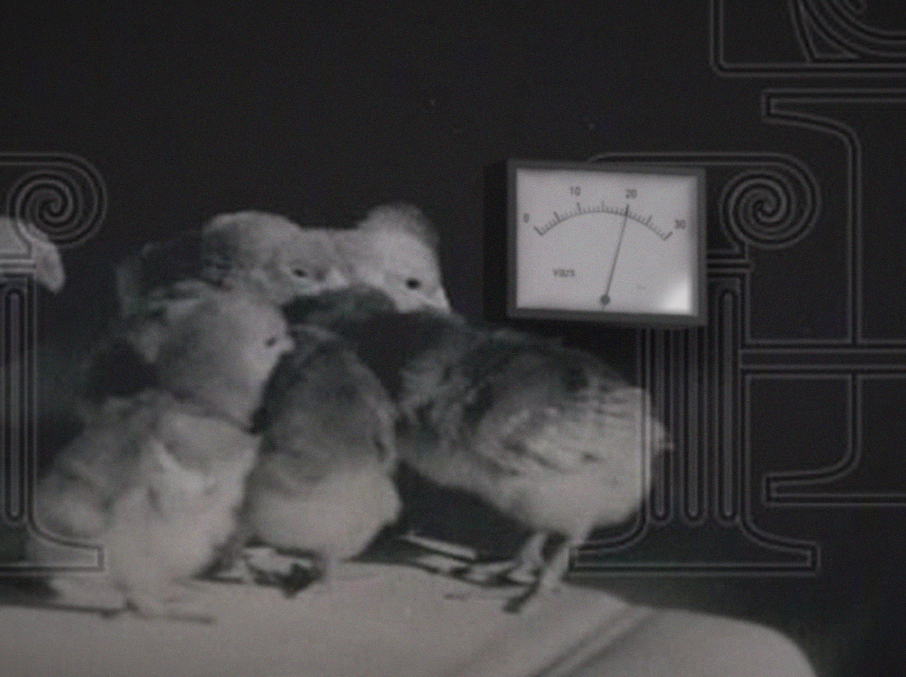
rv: 20; V
